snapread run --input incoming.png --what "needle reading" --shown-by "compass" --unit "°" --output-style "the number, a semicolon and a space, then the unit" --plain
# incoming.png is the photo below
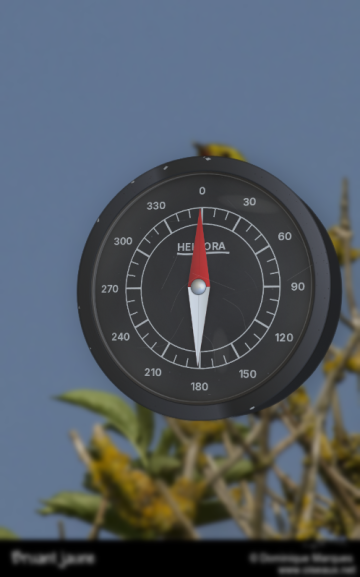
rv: 0; °
